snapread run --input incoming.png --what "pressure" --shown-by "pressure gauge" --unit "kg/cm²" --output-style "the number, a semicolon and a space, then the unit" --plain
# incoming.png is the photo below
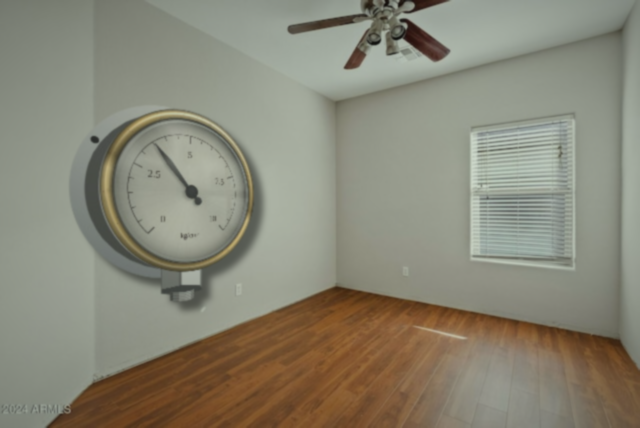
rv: 3.5; kg/cm²
